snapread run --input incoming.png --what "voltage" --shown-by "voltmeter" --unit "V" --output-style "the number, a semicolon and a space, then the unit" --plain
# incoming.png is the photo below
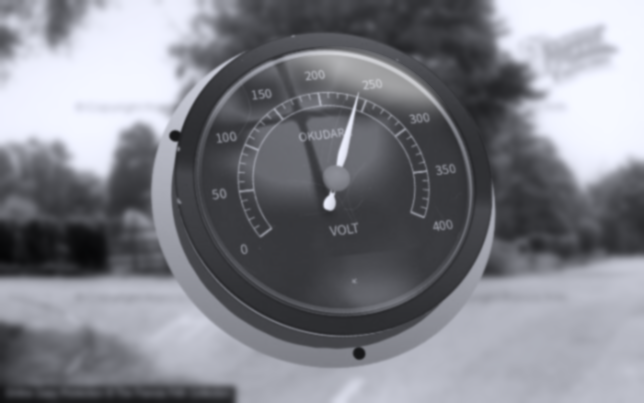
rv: 240; V
